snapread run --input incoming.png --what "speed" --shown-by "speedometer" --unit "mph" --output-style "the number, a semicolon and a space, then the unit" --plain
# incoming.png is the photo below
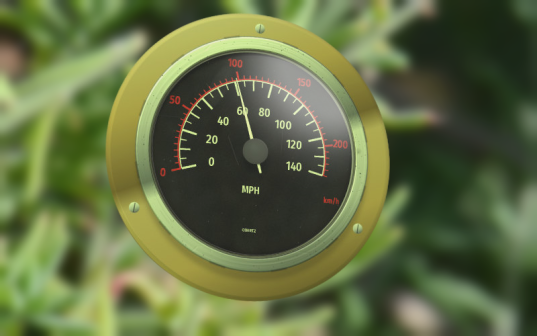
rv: 60; mph
